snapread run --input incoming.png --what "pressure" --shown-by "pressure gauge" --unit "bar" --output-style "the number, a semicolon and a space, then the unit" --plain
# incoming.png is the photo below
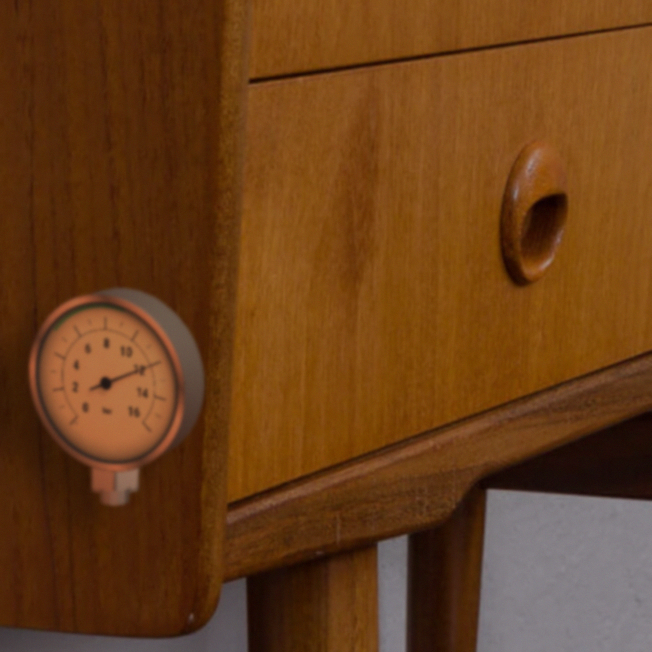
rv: 12; bar
